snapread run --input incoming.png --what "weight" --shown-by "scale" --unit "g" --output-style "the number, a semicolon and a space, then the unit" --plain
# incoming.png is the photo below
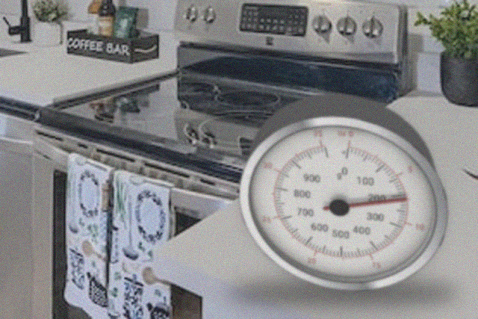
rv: 200; g
